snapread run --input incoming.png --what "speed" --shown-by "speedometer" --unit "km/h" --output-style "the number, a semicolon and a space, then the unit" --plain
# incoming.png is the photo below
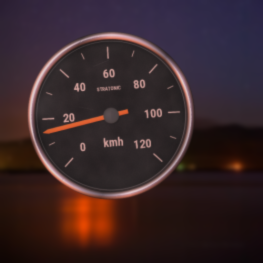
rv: 15; km/h
